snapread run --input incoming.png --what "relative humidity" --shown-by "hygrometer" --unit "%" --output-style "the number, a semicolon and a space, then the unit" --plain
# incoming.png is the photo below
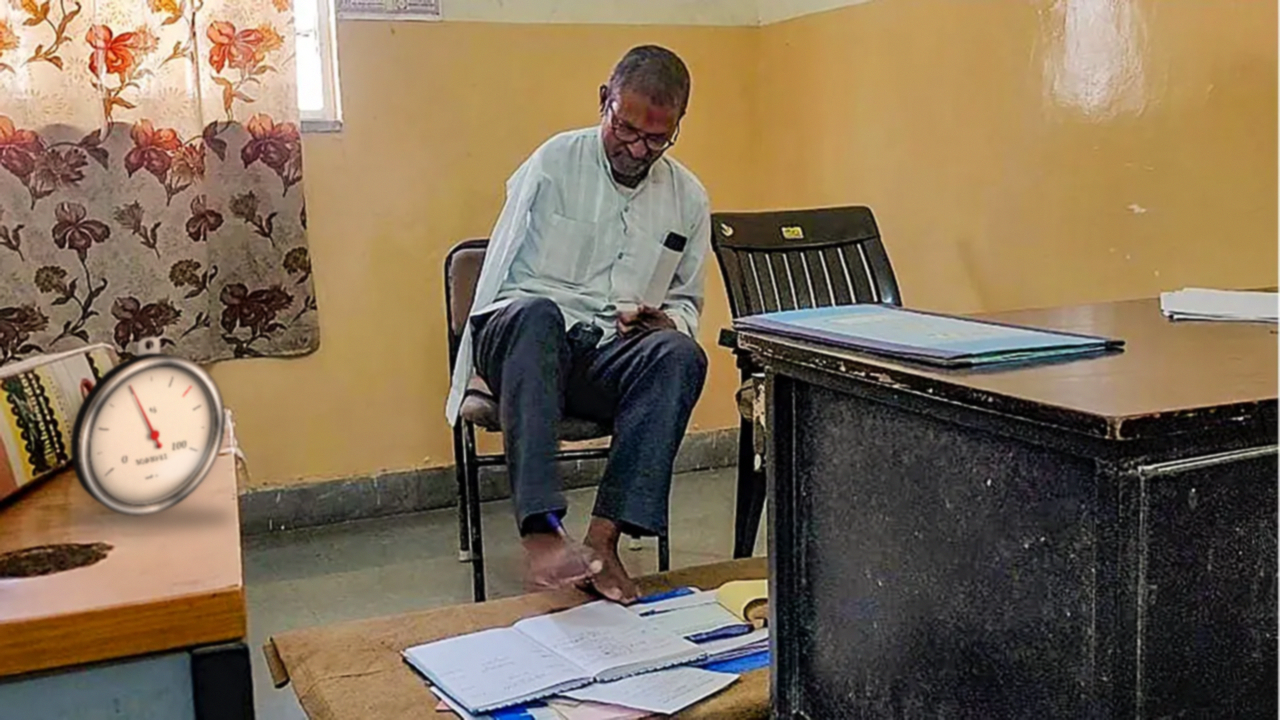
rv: 40; %
